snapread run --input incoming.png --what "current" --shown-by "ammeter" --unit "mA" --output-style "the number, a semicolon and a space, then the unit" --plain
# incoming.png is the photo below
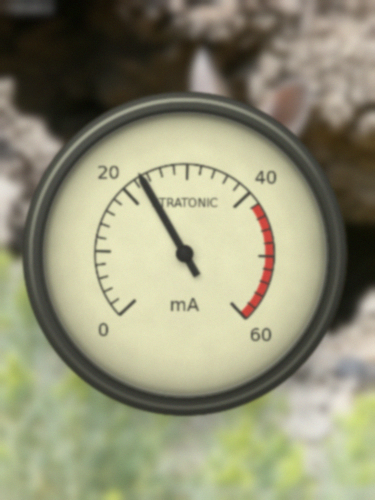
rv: 23; mA
